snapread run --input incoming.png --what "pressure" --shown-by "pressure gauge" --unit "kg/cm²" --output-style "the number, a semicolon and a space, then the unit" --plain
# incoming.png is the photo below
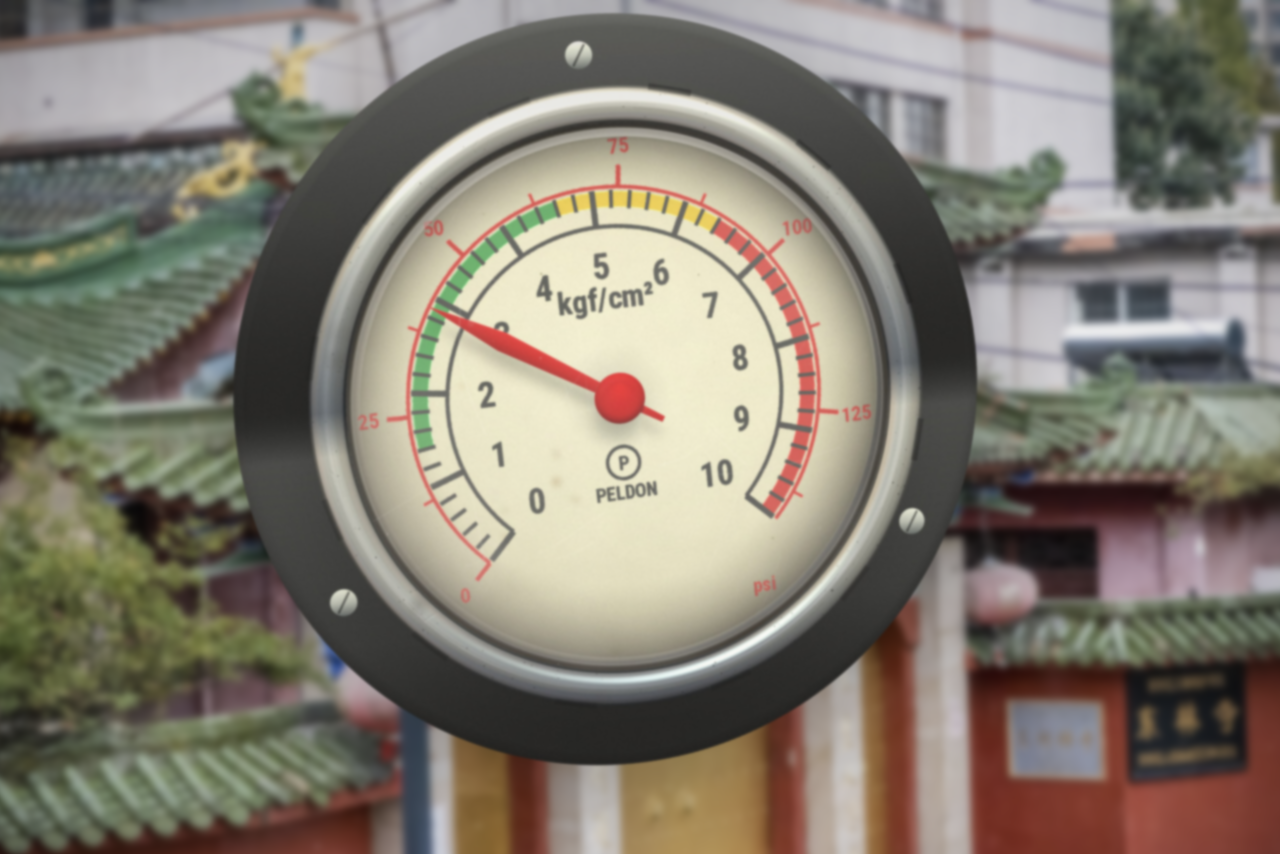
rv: 2.9; kg/cm²
